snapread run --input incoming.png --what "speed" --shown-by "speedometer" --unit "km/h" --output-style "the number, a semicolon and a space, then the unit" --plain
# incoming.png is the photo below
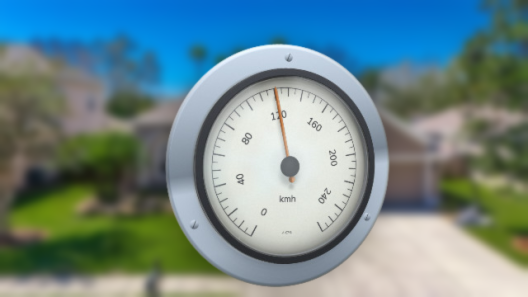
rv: 120; km/h
